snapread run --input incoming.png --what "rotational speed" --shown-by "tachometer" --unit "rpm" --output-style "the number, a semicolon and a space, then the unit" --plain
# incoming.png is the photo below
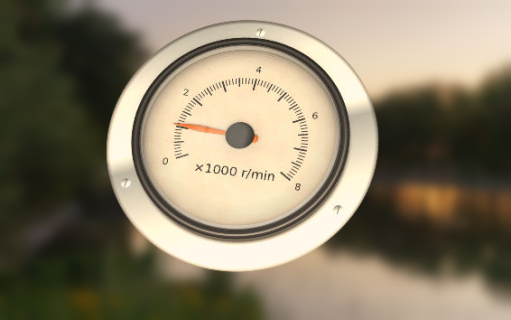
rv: 1000; rpm
